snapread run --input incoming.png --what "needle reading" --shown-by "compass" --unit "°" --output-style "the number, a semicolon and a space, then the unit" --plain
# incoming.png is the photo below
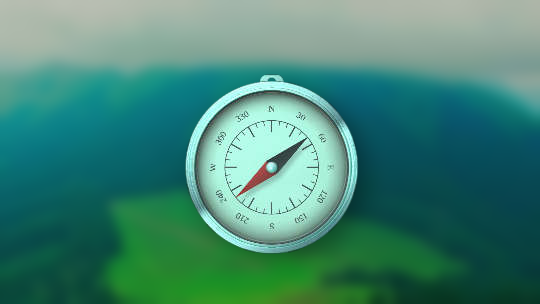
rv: 230; °
